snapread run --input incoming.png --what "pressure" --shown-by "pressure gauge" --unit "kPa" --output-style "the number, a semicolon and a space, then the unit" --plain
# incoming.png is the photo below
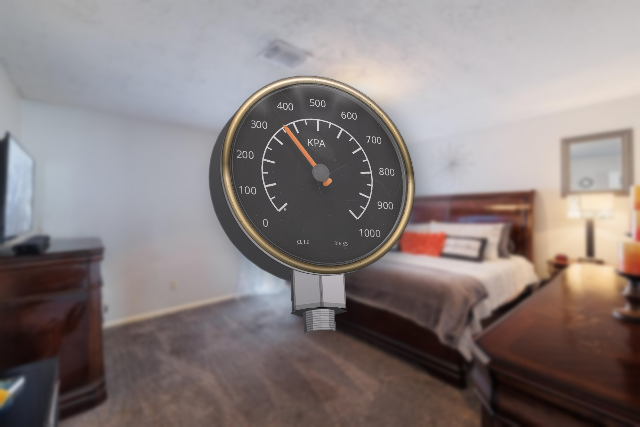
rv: 350; kPa
